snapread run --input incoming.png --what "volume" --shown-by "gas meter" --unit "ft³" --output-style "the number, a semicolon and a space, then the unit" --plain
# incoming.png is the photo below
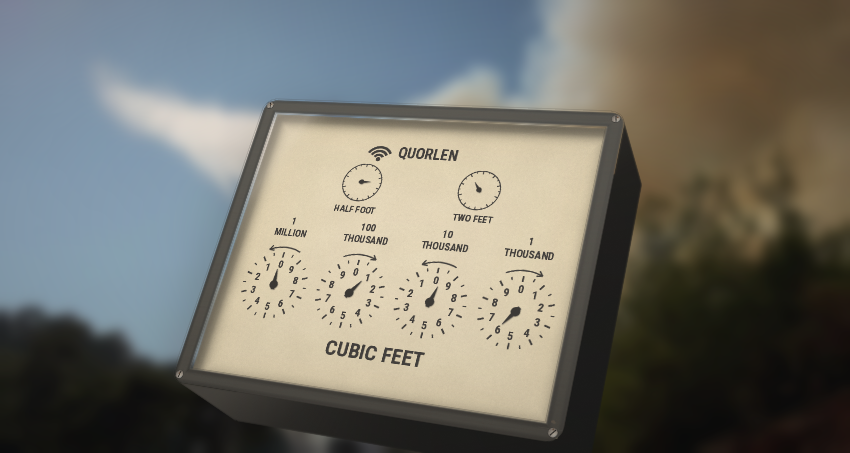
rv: 9600; ft³
